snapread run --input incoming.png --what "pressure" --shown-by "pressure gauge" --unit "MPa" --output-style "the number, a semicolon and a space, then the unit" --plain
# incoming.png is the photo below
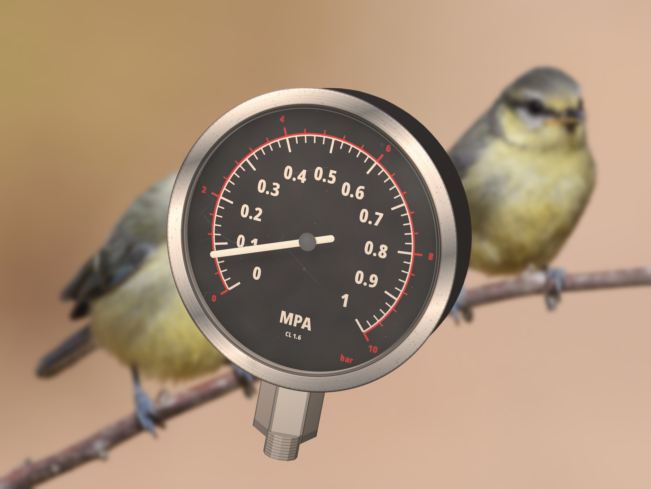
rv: 0.08; MPa
